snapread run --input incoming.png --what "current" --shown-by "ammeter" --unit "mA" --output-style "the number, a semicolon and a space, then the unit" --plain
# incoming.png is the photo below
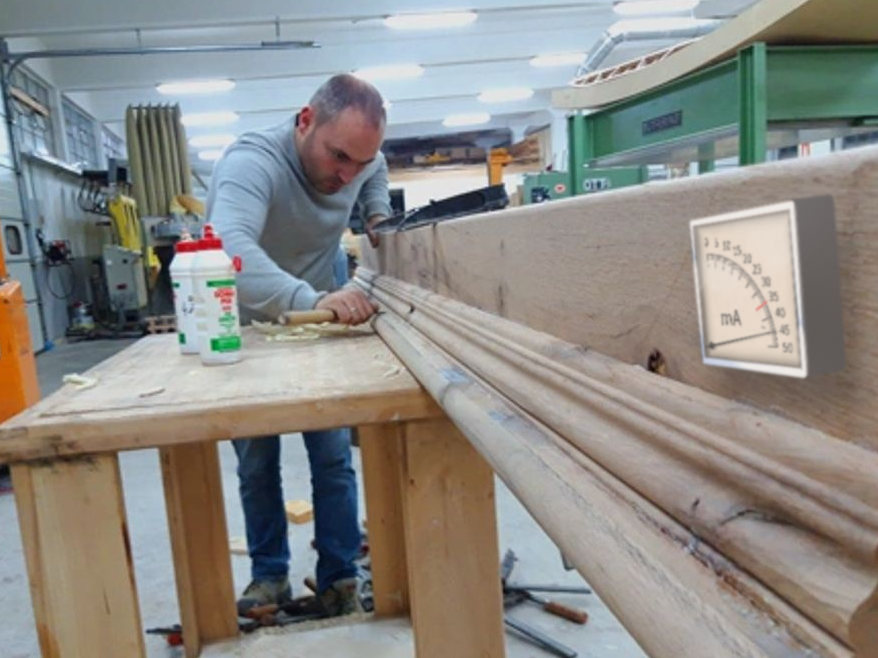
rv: 45; mA
